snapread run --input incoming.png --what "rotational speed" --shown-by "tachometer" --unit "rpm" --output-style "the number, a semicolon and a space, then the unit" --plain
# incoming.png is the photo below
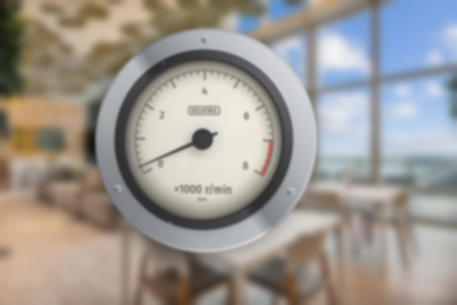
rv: 200; rpm
